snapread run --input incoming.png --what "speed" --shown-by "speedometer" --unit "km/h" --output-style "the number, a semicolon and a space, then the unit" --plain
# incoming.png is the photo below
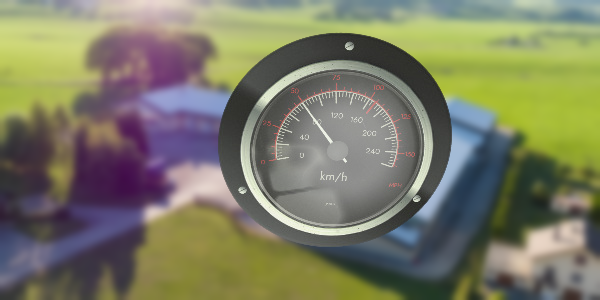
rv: 80; km/h
